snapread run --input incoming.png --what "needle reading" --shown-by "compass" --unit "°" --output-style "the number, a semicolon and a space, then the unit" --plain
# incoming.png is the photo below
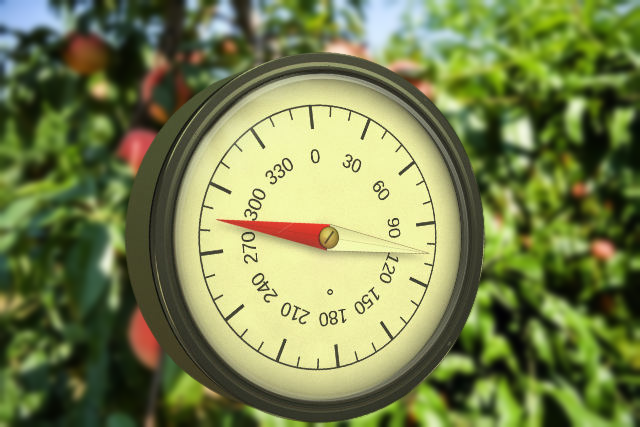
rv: 285; °
